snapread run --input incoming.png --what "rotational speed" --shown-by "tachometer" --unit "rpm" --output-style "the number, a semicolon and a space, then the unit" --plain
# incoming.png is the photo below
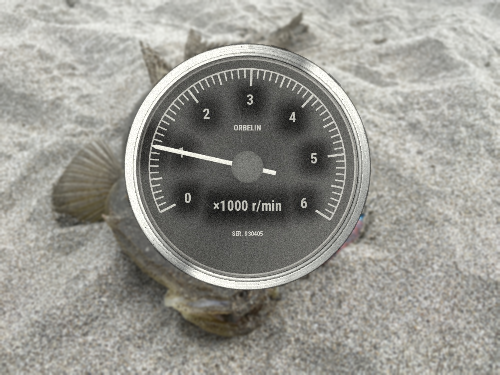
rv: 1000; rpm
